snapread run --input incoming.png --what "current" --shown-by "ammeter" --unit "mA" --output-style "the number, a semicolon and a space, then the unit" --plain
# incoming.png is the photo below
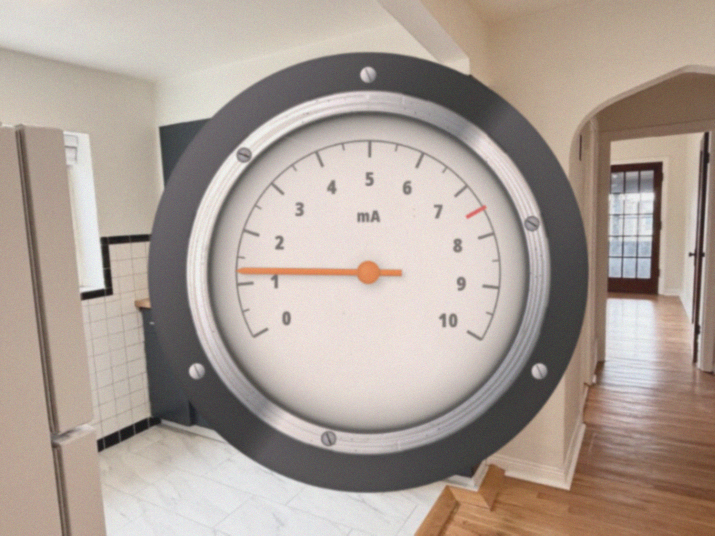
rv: 1.25; mA
